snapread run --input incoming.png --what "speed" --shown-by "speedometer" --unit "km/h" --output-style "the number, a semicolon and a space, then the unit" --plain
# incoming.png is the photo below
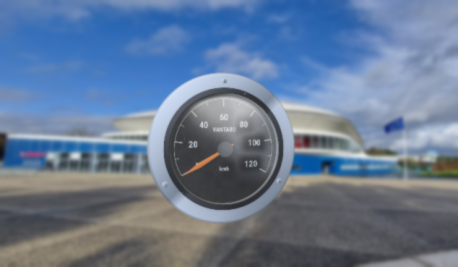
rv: 0; km/h
